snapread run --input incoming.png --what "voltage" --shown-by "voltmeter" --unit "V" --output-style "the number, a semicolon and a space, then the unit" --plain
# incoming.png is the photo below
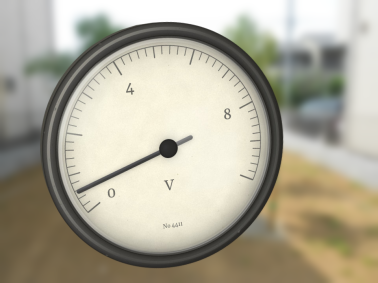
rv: 0.6; V
